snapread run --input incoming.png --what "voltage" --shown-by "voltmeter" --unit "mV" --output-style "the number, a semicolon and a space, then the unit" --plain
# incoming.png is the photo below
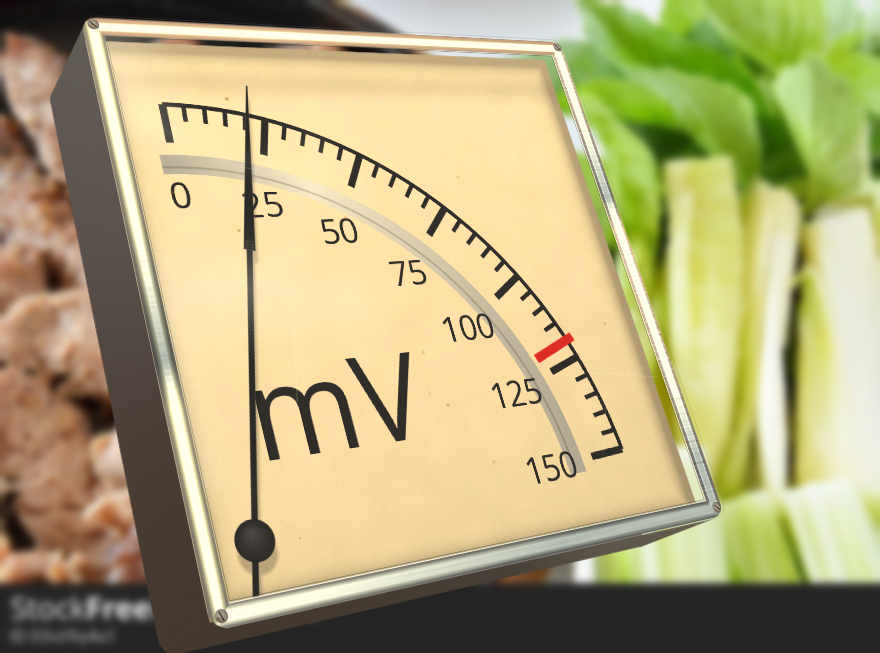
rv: 20; mV
